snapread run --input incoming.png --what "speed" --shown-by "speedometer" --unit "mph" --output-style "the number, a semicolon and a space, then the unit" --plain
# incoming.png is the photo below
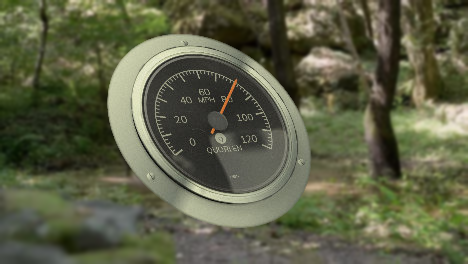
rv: 80; mph
